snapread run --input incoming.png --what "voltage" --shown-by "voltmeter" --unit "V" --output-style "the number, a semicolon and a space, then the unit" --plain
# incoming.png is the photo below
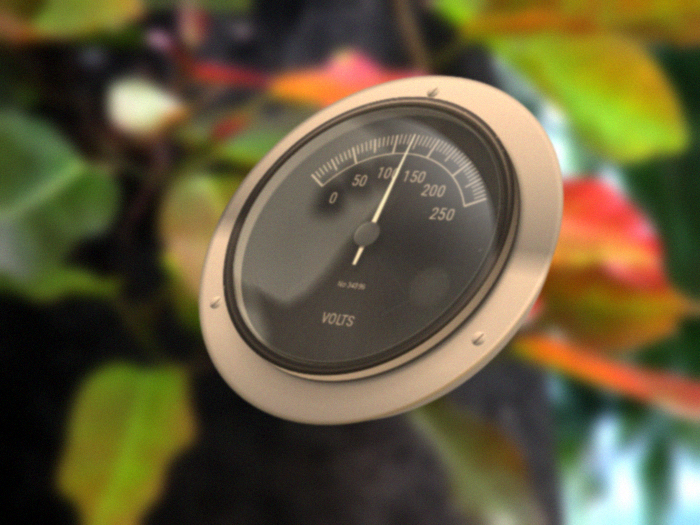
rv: 125; V
